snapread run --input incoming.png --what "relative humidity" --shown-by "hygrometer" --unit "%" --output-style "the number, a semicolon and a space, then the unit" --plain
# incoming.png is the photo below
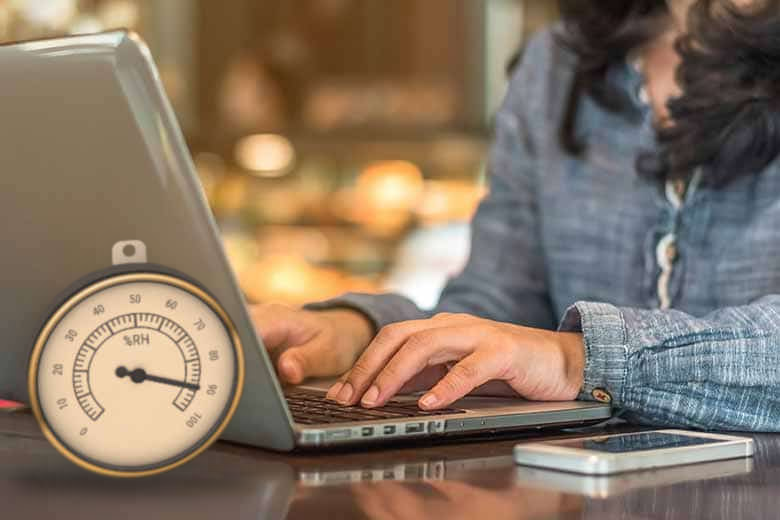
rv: 90; %
